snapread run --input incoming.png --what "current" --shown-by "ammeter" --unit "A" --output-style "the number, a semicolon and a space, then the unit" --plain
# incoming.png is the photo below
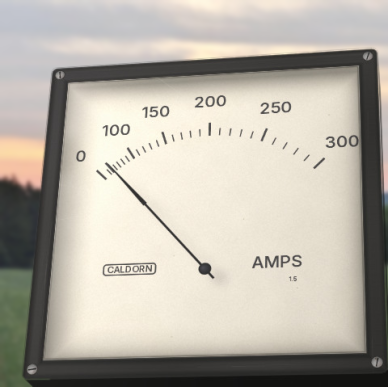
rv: 50; A
